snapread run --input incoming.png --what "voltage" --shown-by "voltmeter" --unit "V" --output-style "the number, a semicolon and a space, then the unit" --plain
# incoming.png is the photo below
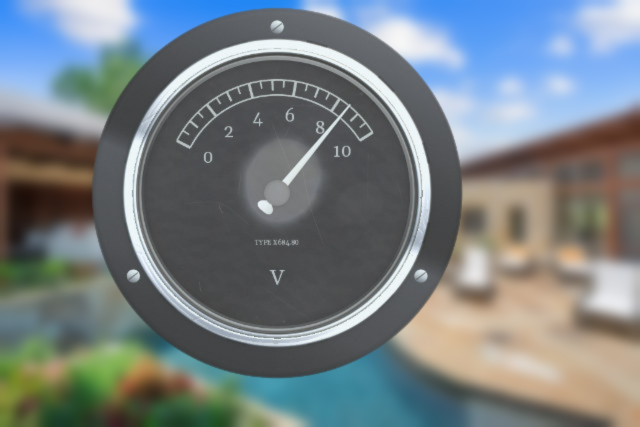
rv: 8.5; V
